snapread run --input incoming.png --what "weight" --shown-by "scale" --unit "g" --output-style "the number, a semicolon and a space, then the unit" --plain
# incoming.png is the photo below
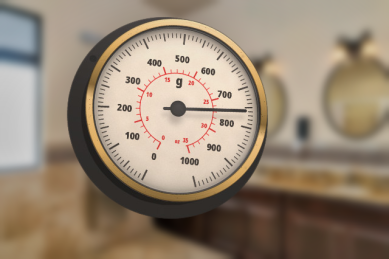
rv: 760; g
